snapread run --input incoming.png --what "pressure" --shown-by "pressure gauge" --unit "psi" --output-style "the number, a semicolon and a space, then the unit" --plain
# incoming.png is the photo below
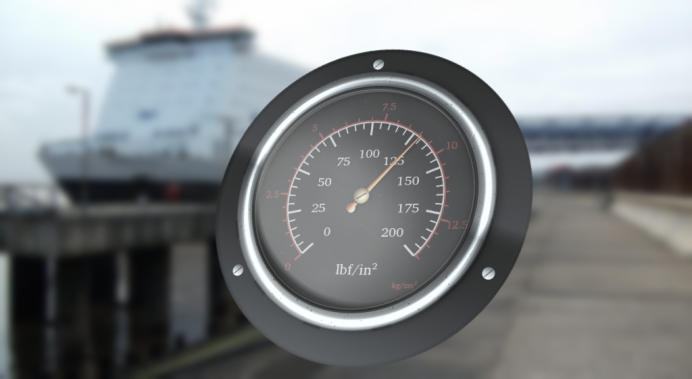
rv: 130; psi
